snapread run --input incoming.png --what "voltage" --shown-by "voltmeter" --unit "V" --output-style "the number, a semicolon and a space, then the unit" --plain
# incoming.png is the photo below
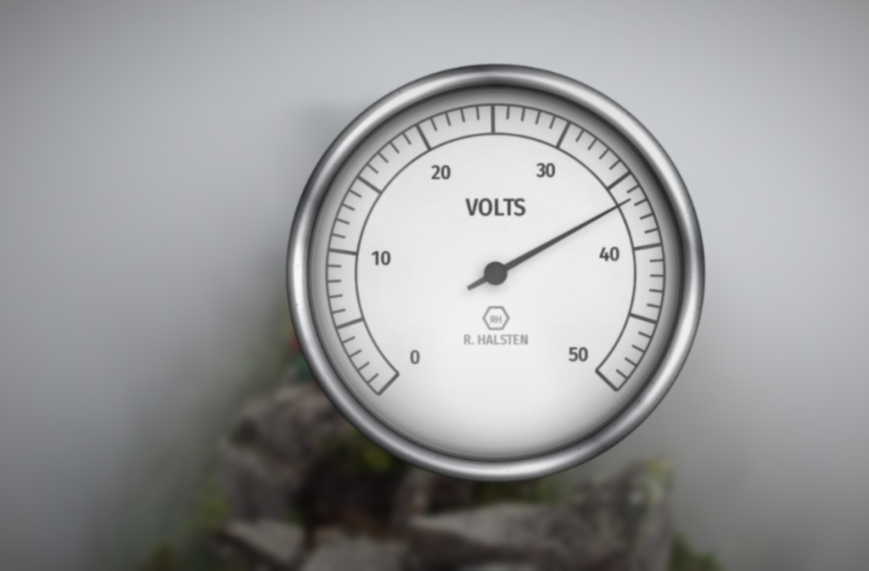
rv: 36.5; V
